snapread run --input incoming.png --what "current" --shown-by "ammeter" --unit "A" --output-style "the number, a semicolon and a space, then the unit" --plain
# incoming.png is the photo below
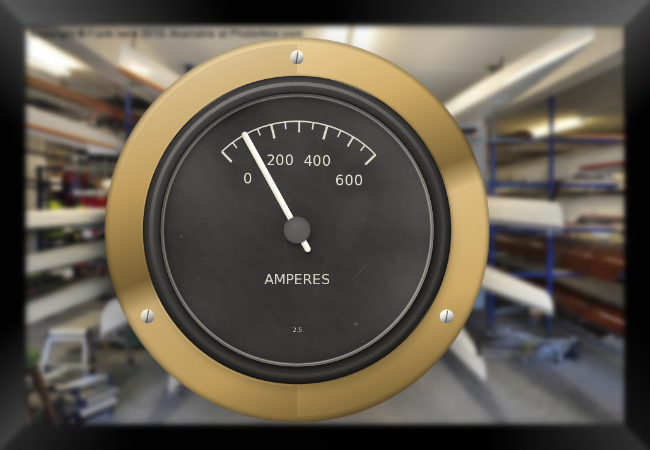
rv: 100; A
